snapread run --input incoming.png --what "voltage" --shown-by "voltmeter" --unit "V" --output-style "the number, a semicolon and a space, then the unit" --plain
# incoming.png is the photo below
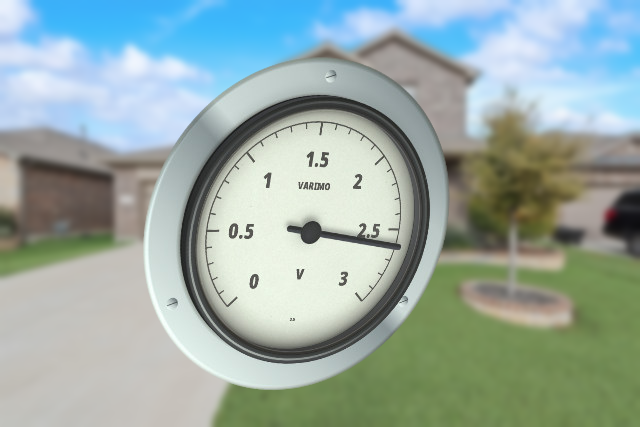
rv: 2.6; V
